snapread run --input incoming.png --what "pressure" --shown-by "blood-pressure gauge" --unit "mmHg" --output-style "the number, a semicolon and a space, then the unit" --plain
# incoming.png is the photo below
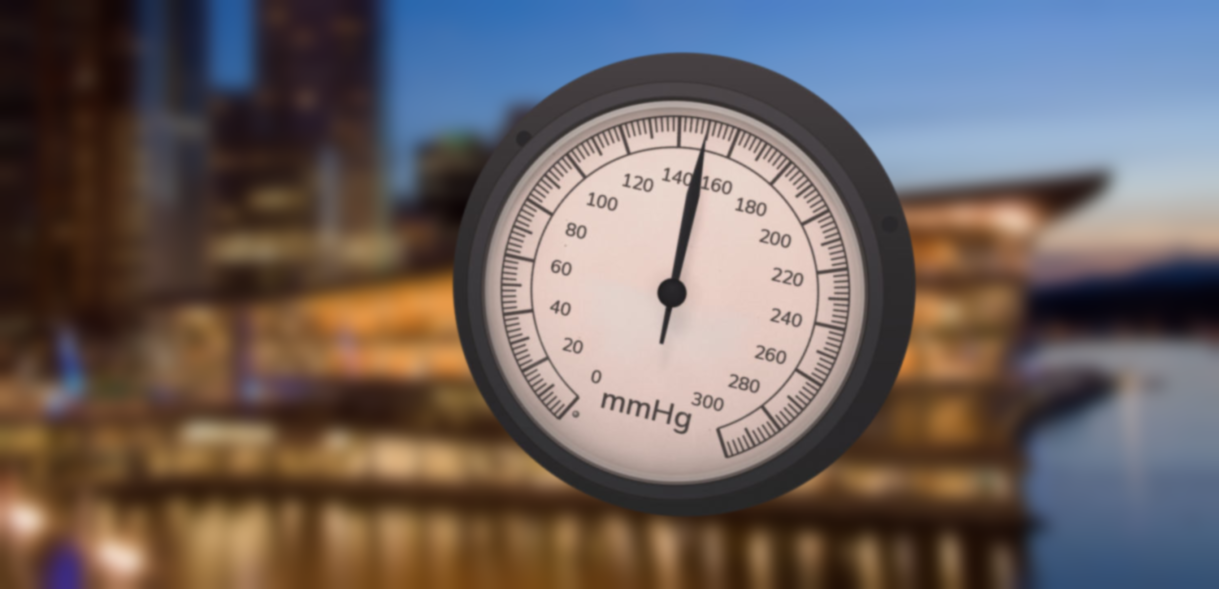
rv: 150; mmHg
